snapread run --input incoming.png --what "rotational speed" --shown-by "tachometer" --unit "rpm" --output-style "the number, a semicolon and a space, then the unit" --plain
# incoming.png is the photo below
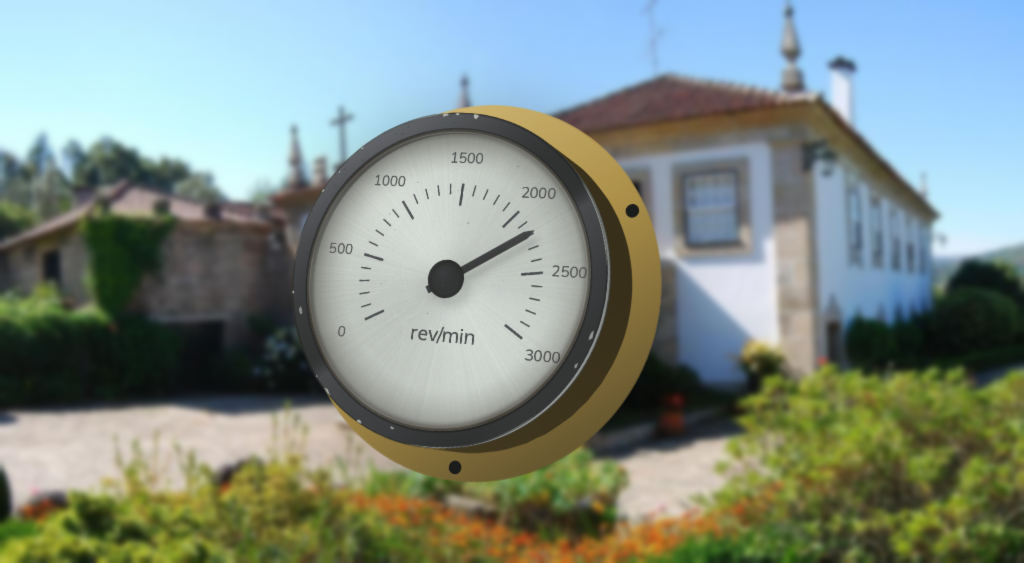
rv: 2200; rpm
